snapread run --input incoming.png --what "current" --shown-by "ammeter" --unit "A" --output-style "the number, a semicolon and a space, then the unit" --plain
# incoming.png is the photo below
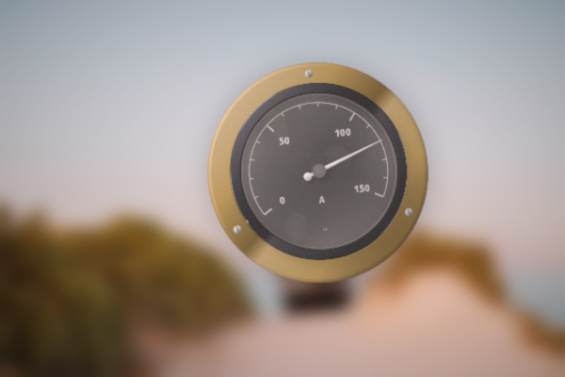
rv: 120; A
